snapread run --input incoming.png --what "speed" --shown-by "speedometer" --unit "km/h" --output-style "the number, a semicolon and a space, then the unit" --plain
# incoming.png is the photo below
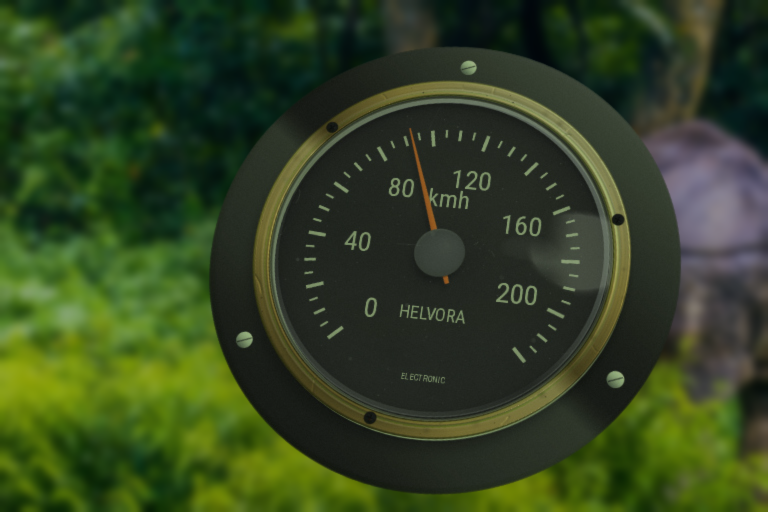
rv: 92.5; km/h
